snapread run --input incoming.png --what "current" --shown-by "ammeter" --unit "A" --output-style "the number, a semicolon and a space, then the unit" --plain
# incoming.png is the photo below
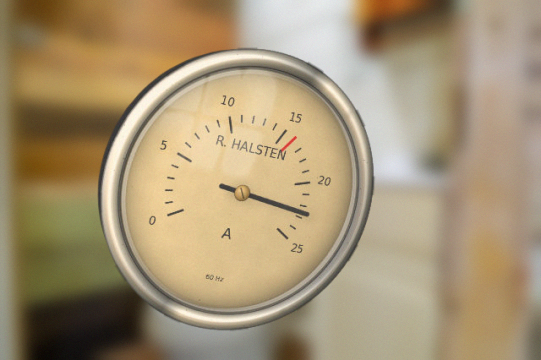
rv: 22.5; A
